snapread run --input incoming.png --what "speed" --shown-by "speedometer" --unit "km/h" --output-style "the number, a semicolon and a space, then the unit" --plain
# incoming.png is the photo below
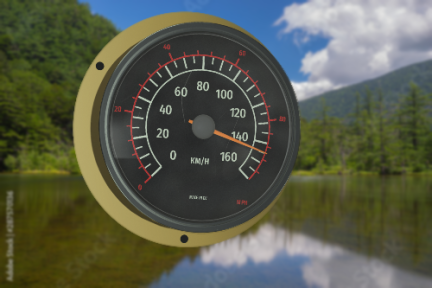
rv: 145; km/h
